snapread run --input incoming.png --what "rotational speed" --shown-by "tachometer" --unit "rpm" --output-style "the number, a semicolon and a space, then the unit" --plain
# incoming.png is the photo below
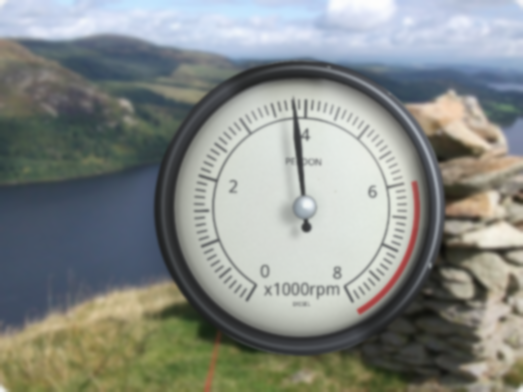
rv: 3800; rpm
